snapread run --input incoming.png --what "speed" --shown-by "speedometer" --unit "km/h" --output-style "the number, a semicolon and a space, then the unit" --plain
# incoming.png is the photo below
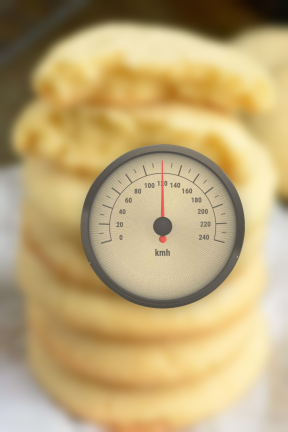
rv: 120; km/h
